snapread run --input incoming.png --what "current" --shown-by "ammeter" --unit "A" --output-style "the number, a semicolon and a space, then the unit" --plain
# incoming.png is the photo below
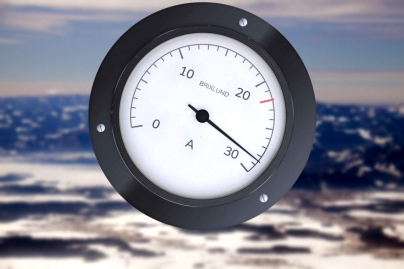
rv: 28.5; A
